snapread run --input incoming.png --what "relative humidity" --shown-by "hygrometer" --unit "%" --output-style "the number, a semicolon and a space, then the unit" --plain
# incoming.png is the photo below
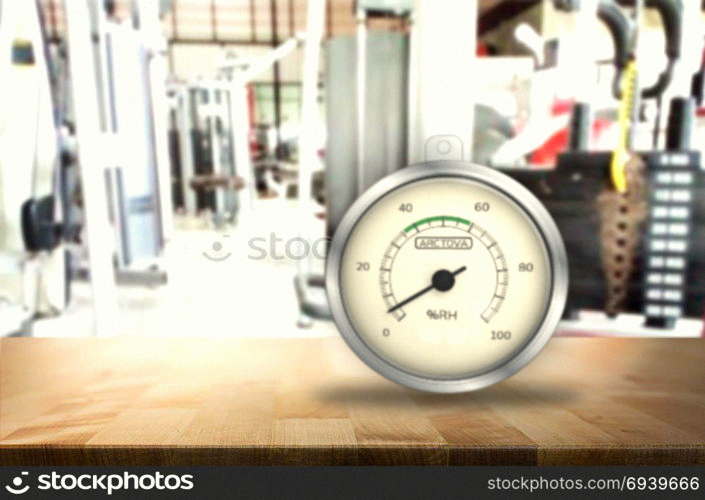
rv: 5; %
